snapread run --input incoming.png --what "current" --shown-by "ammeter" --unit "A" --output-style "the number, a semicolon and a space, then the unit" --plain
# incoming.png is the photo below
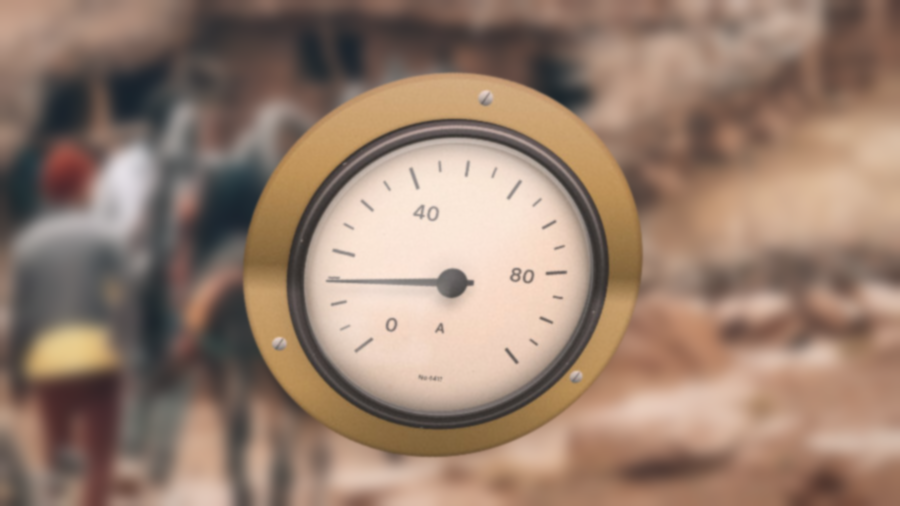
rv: 15; A
